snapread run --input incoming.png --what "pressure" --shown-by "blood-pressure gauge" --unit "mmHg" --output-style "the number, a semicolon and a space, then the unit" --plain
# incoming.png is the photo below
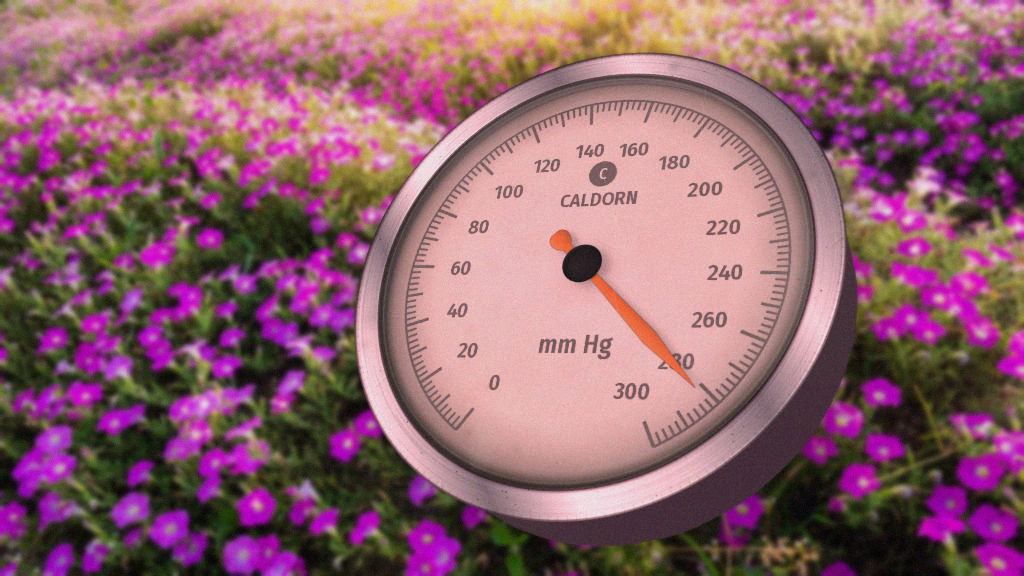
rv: 282; mmHg
